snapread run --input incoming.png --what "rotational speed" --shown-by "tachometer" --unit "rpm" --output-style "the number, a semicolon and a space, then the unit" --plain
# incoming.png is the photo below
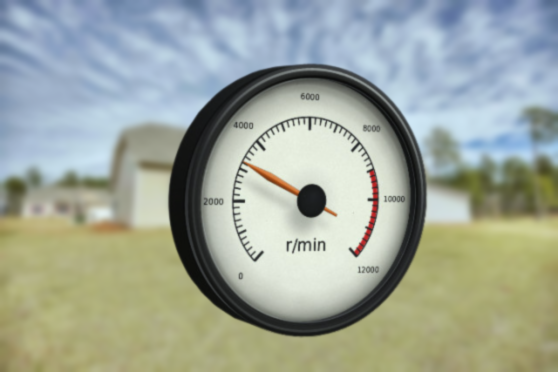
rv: 3200; rpm
